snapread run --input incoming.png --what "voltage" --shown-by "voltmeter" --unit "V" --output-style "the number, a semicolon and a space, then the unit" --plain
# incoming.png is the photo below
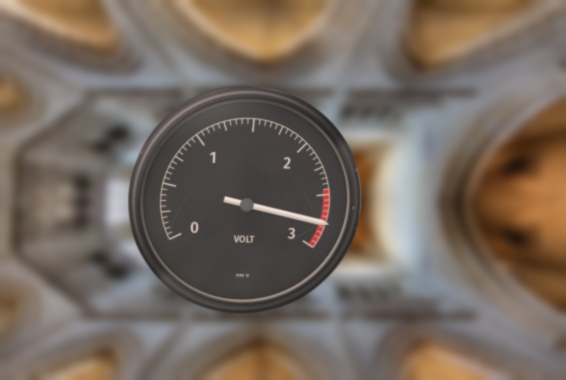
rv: 2.75; V
